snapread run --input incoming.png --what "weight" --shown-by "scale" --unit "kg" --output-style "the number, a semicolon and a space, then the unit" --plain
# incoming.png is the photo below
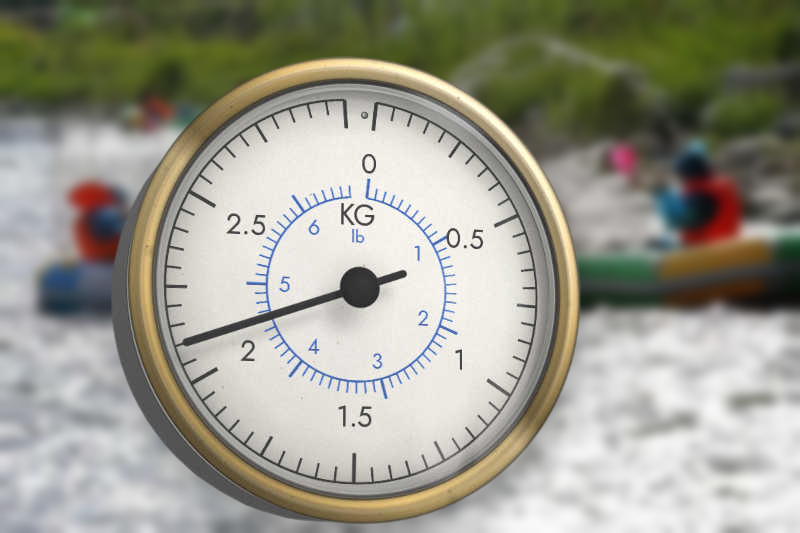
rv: 2.1; kg
